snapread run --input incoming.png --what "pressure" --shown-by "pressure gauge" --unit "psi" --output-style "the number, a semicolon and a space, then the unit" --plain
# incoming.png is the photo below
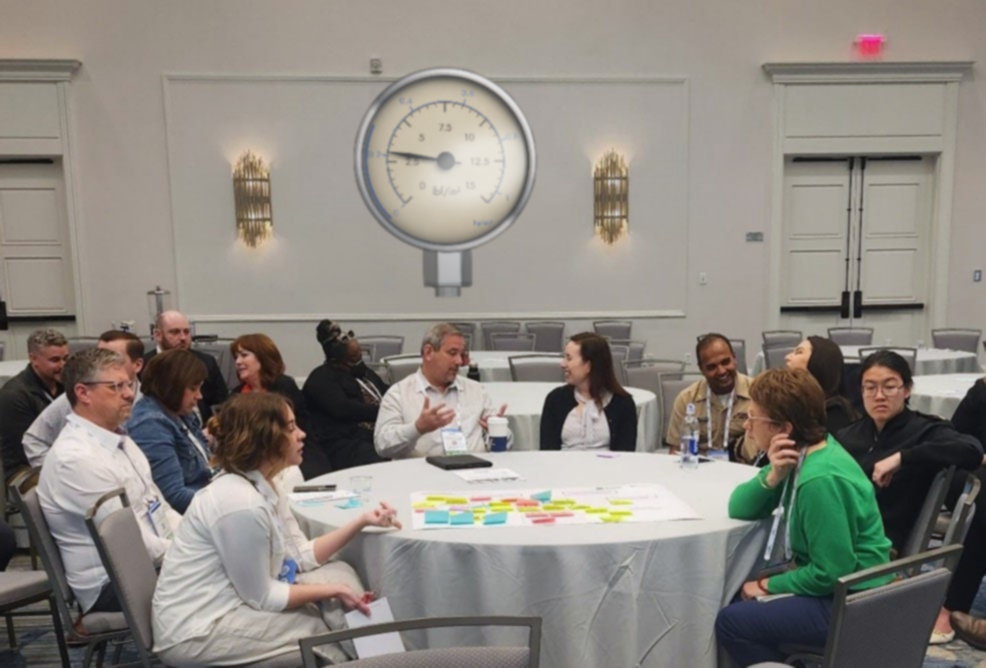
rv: 3; psi
